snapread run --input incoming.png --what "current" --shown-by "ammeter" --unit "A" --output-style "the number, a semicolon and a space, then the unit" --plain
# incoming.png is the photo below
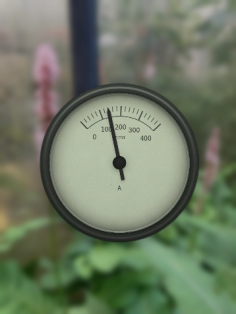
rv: 140; A
